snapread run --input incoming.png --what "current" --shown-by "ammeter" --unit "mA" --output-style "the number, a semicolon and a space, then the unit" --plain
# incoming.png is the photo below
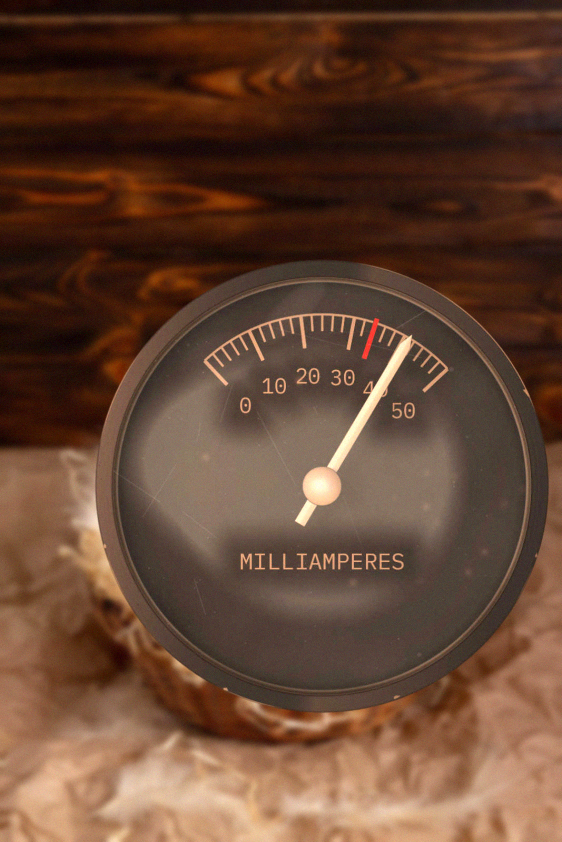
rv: 41; mA
